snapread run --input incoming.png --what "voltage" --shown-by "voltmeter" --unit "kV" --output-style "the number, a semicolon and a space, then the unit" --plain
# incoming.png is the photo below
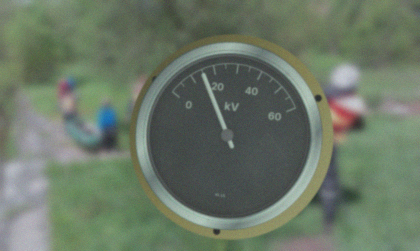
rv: 15; kV
